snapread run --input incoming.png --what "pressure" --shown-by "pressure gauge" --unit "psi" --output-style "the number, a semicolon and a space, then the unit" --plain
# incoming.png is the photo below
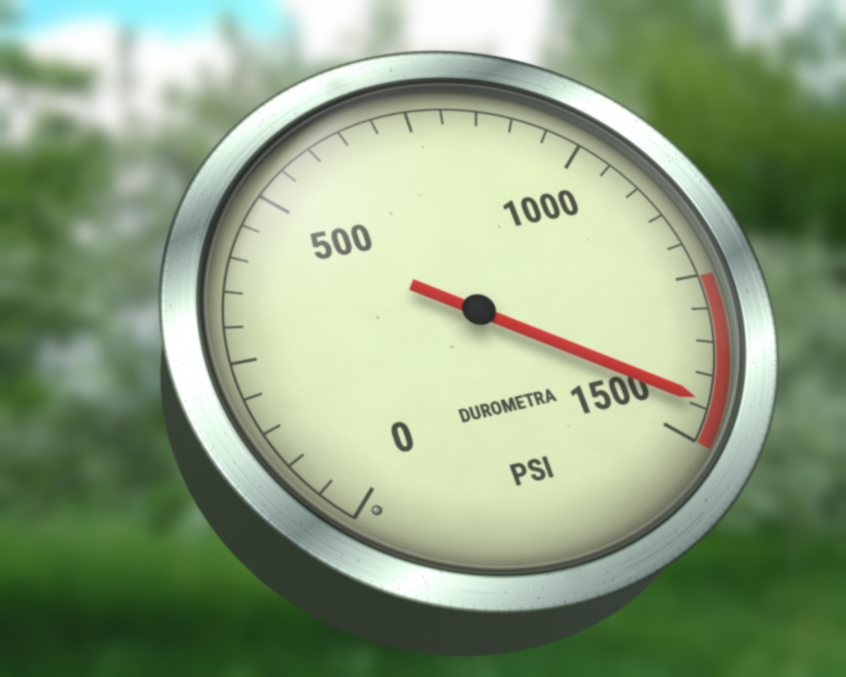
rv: 1450; psi
